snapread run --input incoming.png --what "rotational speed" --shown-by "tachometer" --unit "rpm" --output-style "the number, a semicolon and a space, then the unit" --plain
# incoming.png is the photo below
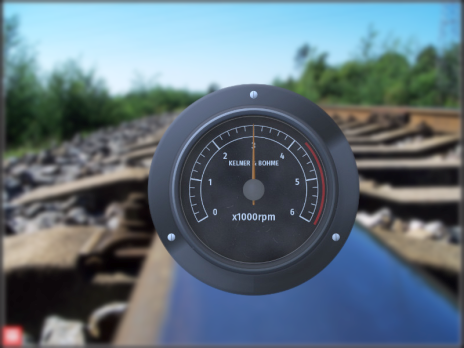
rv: 3000; rpm
